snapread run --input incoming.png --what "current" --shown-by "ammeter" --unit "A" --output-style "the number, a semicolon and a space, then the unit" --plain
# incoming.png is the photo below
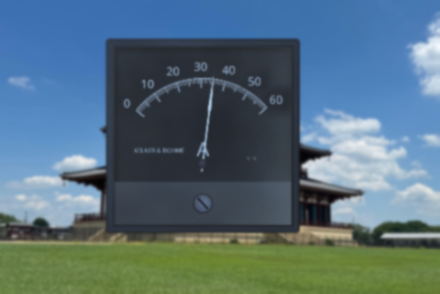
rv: 35; A
